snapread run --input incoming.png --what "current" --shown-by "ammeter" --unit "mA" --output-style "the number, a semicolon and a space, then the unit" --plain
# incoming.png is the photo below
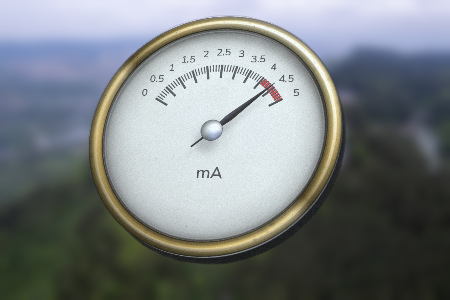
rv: 4.5; mA
